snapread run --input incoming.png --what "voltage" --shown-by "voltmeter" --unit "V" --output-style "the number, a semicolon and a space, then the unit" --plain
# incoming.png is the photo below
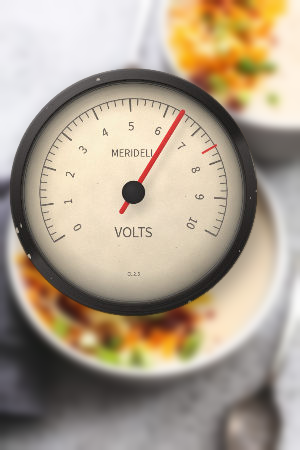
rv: 6.4; V
